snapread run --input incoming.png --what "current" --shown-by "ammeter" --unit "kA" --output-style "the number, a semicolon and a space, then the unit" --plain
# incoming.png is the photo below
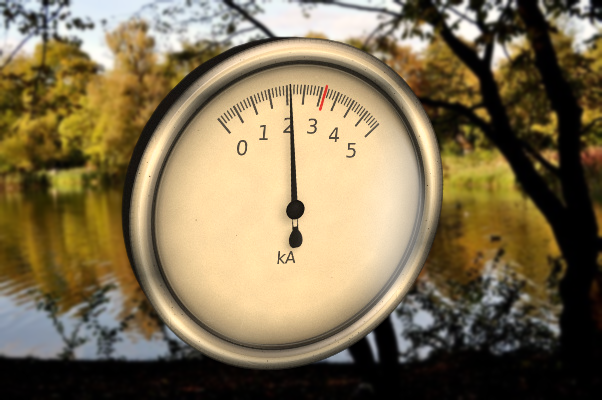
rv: 2; kA
